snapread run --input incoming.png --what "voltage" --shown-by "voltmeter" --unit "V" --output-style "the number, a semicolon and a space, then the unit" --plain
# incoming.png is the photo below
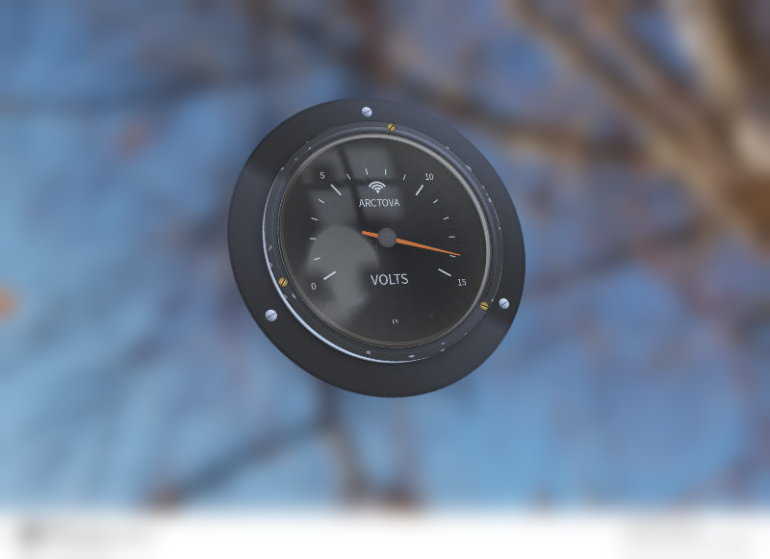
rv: 14; V
